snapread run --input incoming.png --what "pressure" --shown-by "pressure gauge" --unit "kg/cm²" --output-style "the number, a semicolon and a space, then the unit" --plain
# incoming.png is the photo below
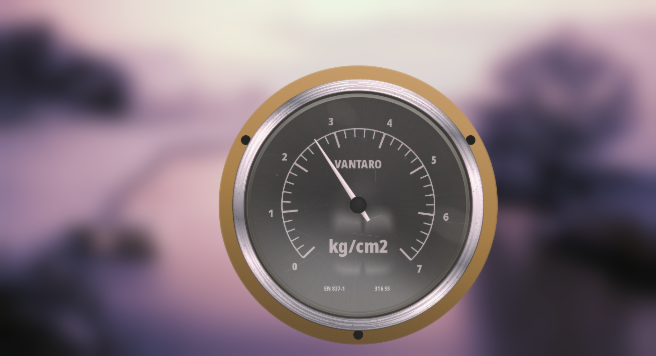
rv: 2.6; kg/cm²
